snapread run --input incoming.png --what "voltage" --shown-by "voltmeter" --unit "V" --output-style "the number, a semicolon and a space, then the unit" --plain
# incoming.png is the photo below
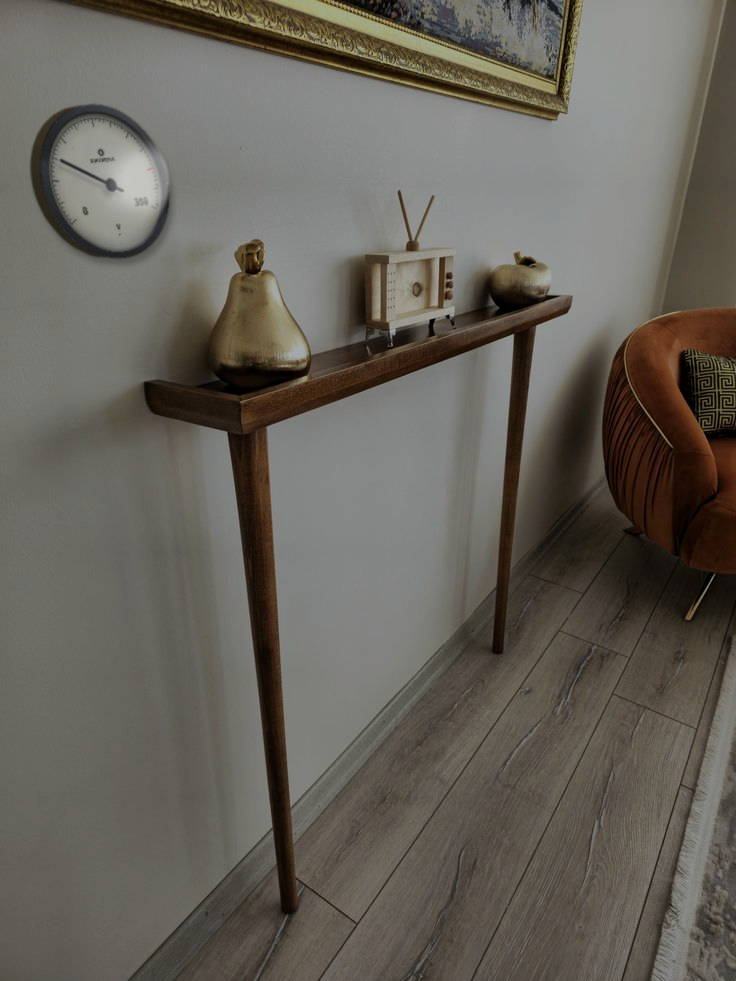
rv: 75; V
